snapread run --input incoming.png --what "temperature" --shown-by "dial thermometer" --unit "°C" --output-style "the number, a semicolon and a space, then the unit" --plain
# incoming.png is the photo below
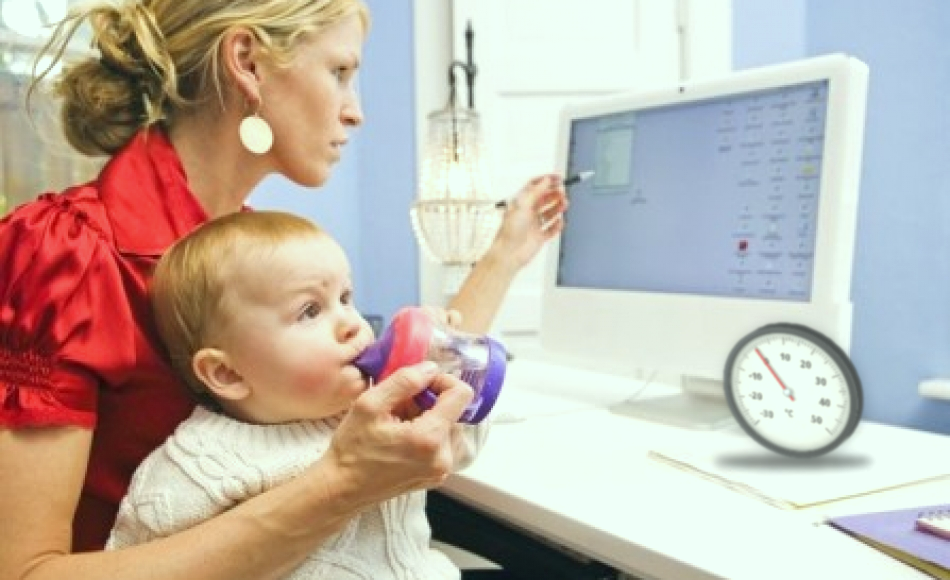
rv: 0; °C
